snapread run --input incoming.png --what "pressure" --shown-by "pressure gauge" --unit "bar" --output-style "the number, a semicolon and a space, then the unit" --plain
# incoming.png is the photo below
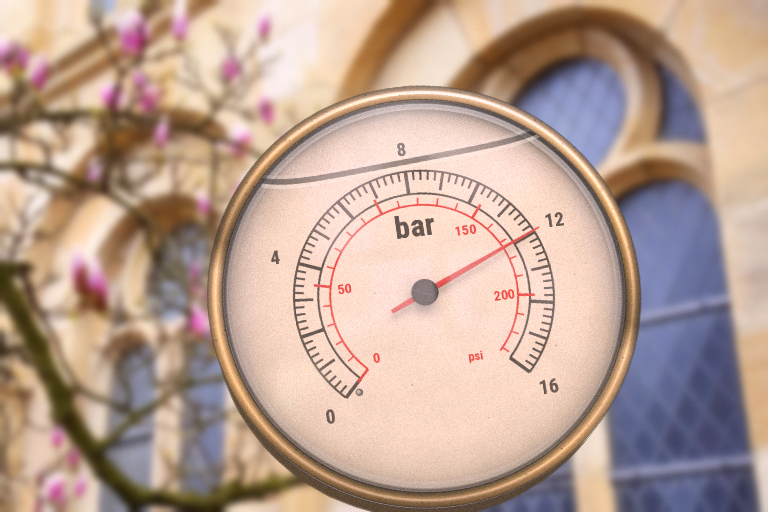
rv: 12; bar
